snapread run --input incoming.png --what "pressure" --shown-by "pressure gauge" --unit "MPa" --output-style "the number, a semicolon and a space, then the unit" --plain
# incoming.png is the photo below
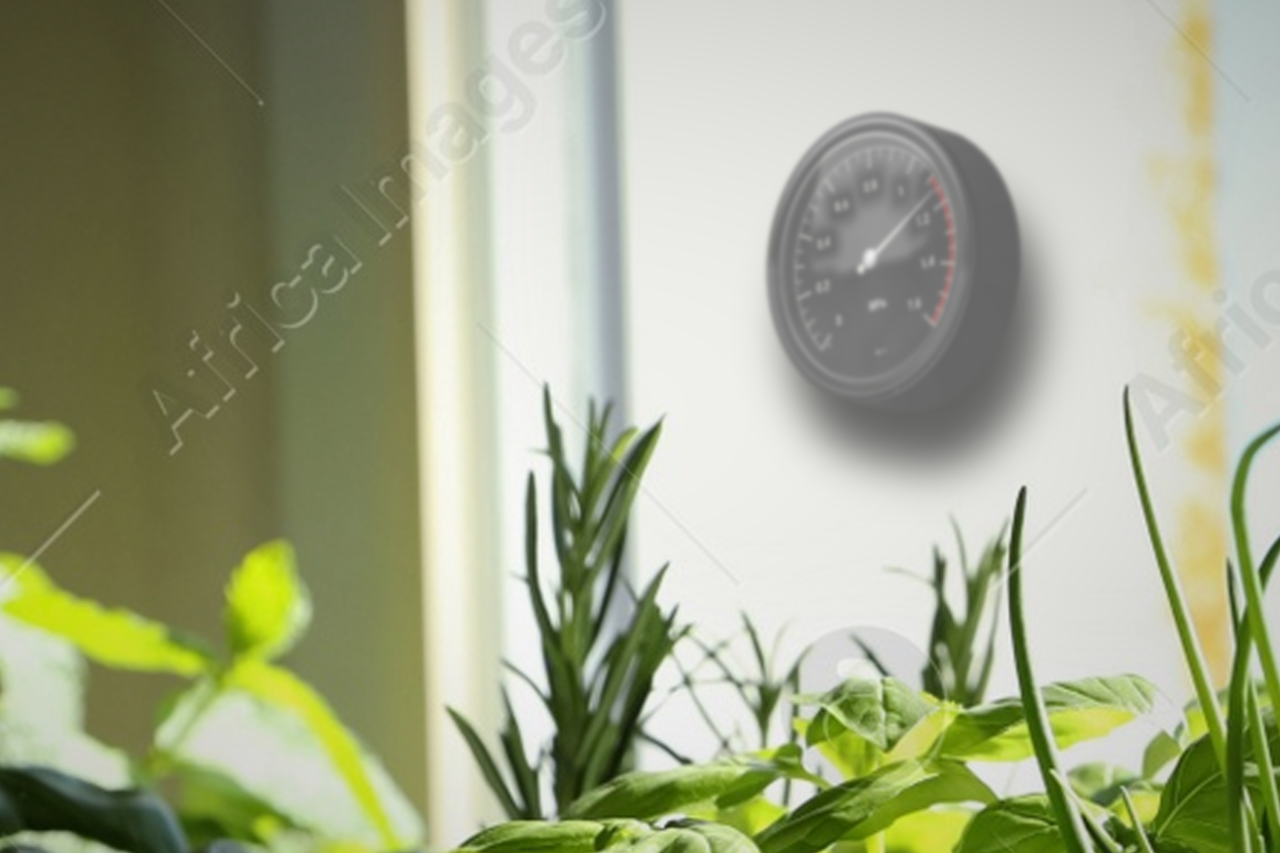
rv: 1.15; MPa
